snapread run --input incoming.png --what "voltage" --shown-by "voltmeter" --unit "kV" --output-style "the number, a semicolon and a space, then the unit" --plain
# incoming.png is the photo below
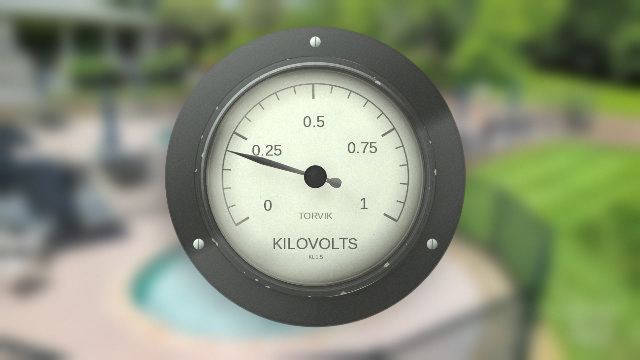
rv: 0.2; kV
